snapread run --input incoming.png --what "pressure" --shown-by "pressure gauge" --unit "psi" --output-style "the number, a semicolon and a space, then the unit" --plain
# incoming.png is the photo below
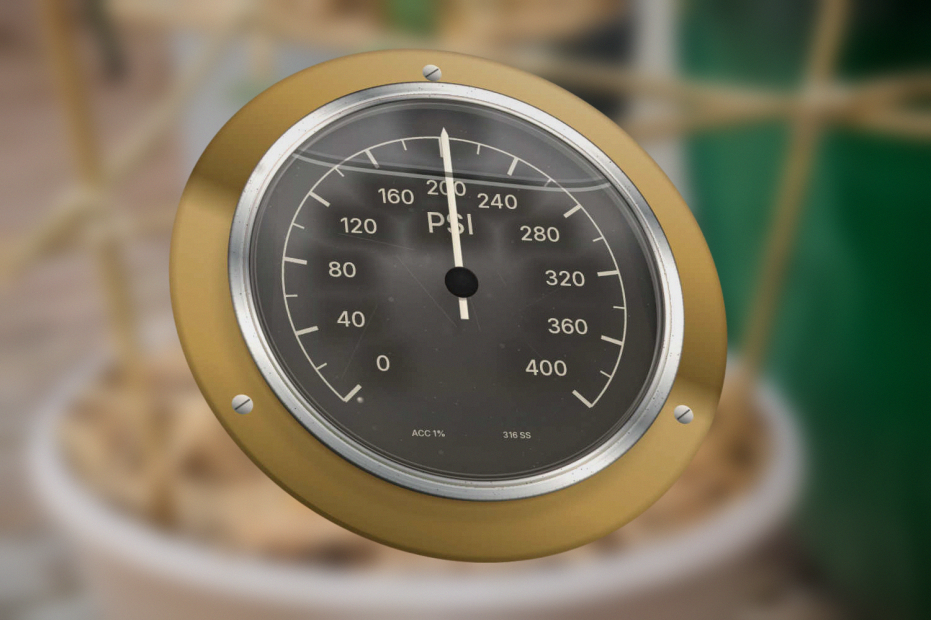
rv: 200; psi
